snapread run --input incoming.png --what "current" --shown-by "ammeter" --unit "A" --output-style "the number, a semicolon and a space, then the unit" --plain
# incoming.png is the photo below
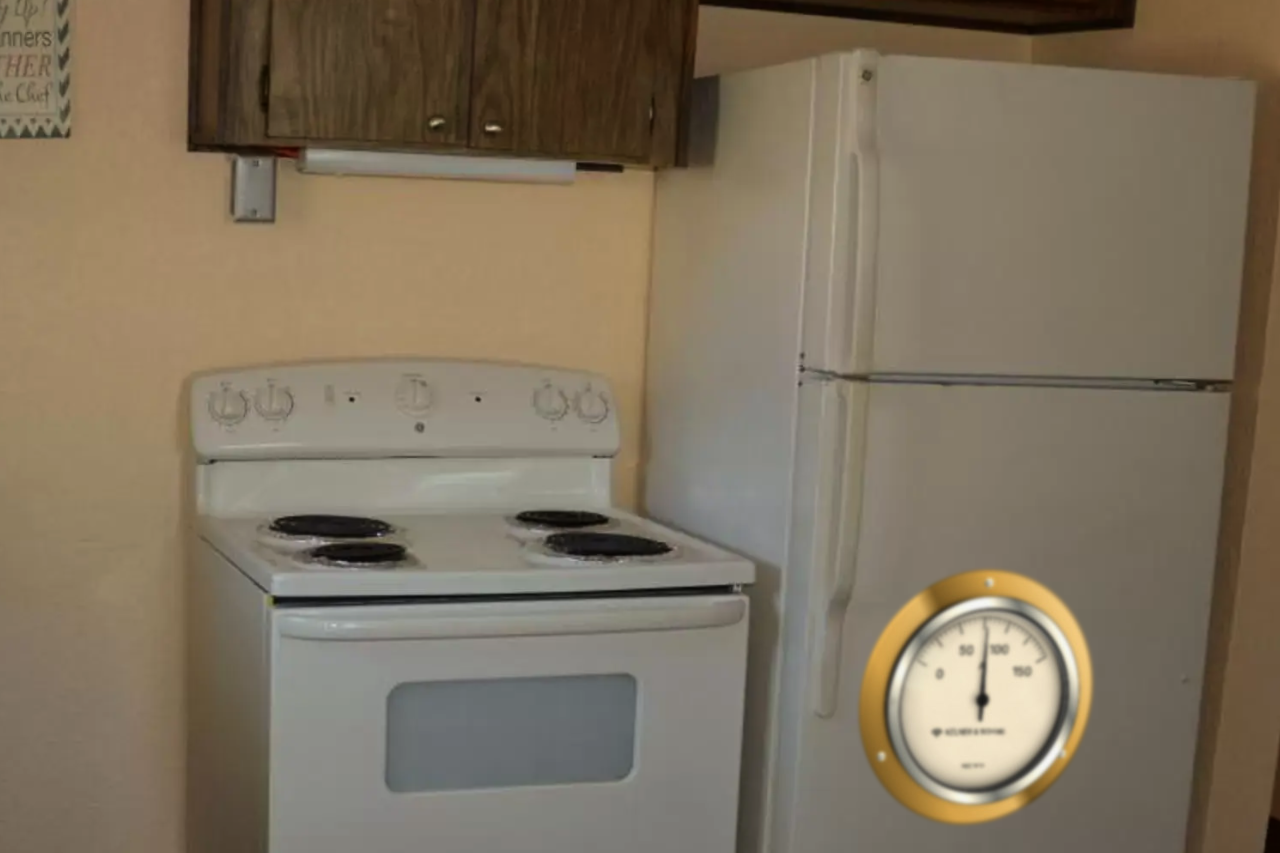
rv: 75; A
